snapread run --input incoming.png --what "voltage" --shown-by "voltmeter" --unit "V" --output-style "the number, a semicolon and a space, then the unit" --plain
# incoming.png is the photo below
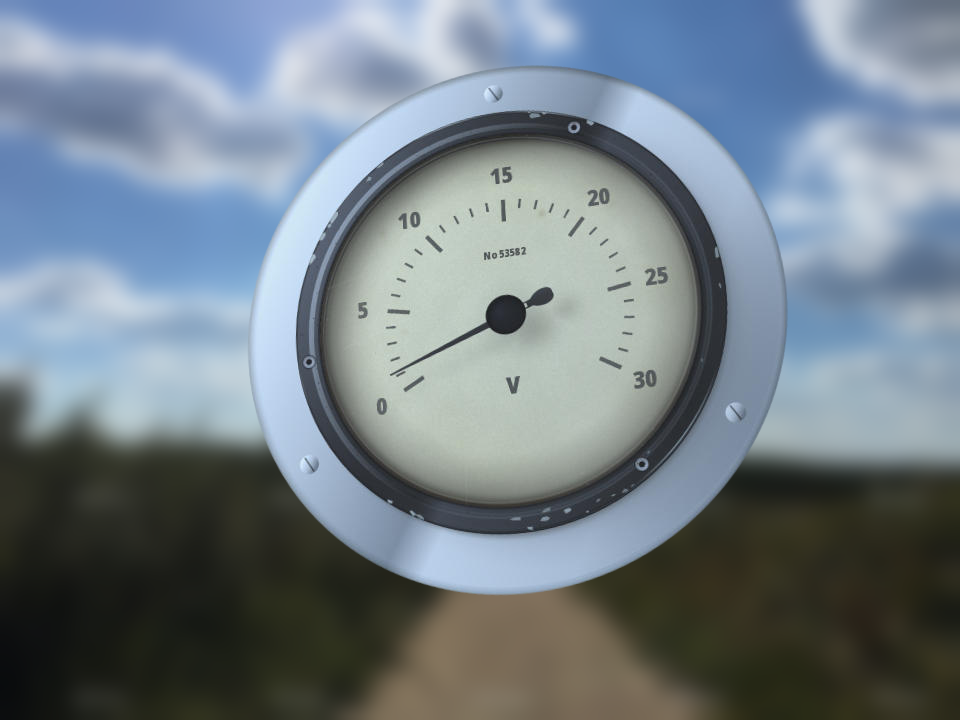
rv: 1; V
